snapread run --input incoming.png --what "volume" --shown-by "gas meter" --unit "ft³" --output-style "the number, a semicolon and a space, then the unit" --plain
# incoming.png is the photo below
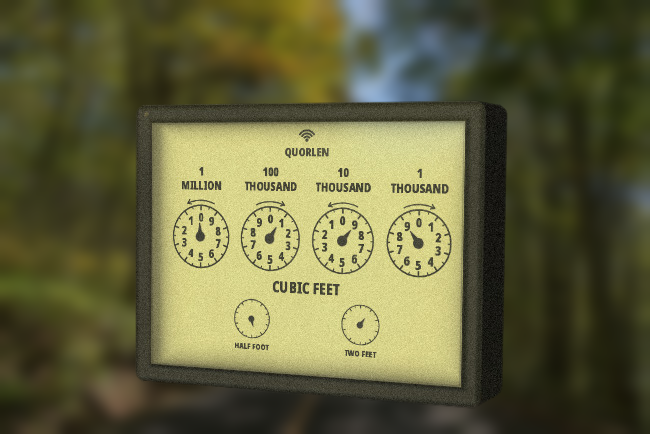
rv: 8900; ft³
